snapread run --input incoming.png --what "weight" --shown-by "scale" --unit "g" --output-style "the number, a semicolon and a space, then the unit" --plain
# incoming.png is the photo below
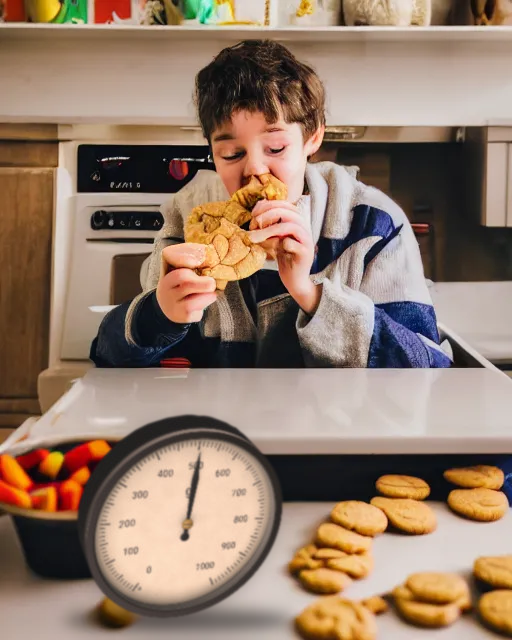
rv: 500; g
